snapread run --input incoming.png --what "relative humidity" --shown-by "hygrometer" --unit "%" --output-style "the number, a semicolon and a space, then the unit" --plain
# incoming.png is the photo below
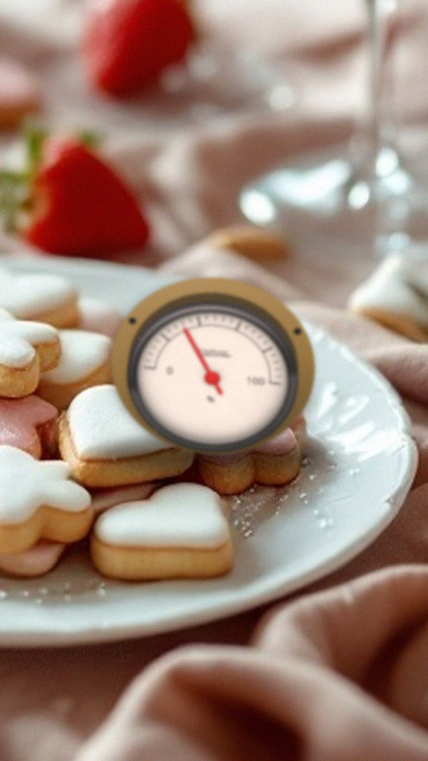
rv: 32; %
